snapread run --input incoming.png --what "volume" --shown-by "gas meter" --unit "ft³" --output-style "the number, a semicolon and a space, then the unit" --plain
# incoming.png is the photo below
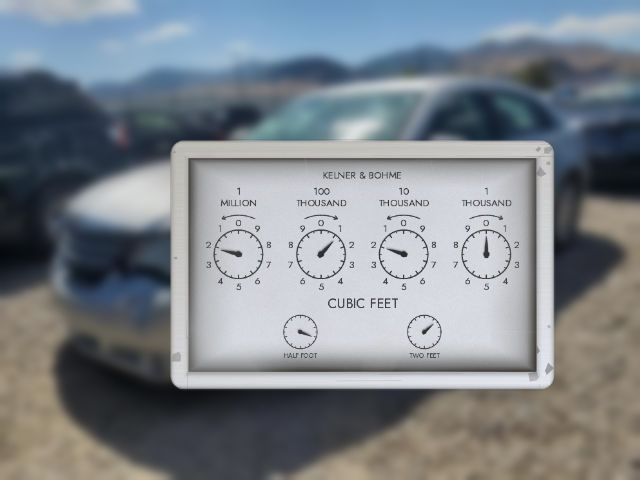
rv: 212000; ft³
